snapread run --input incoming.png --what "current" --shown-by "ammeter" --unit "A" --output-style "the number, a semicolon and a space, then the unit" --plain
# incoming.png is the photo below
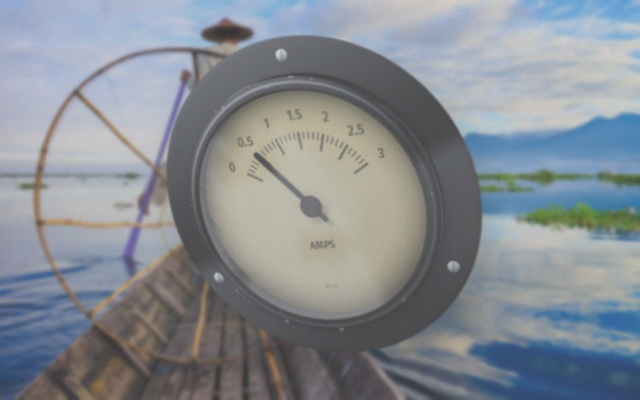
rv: 0.5; A
